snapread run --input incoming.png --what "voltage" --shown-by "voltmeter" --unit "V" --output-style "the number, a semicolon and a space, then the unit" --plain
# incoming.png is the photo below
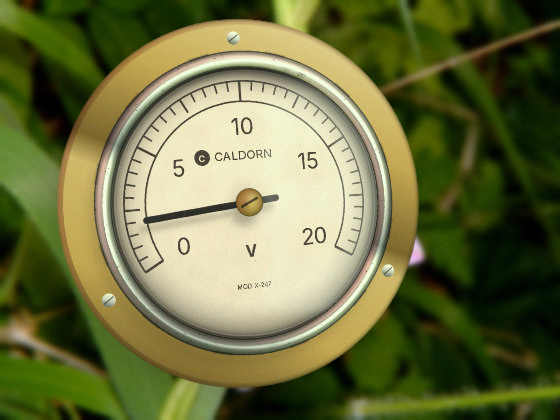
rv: 2; V
